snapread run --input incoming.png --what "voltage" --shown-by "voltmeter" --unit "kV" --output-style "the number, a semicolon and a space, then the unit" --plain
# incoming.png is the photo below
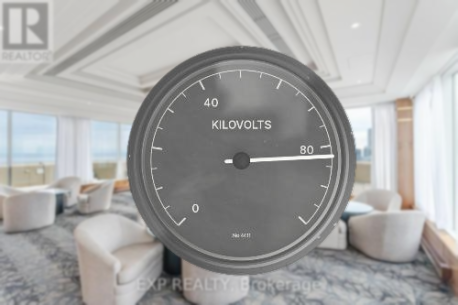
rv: 82.5; kV
